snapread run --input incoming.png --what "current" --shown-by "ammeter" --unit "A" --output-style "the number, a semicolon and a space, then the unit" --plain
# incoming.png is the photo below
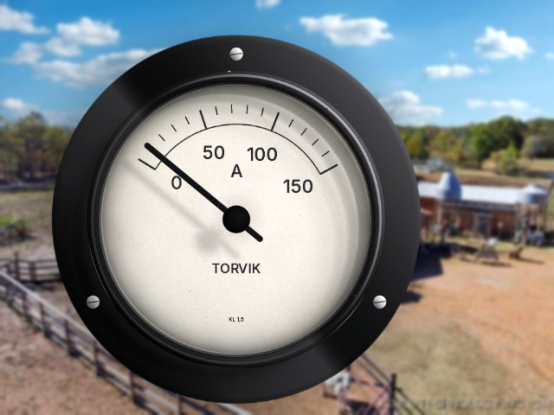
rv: 10; A
